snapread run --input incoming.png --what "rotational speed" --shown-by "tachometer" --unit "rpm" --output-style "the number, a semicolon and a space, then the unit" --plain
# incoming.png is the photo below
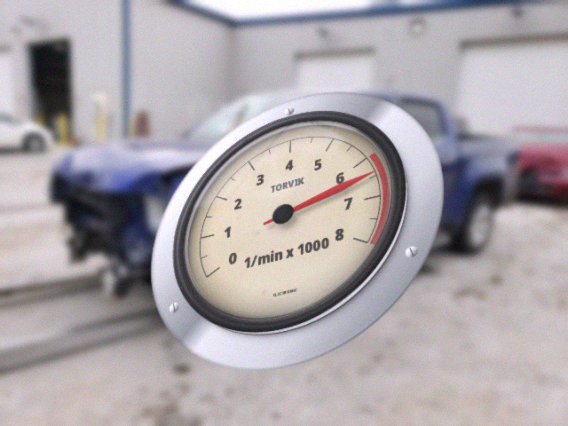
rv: 6500; rpm
